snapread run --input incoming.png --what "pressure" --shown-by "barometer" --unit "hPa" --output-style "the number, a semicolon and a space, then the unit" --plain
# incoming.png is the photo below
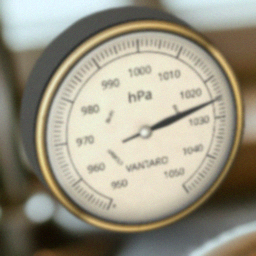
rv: 1025; hPa
